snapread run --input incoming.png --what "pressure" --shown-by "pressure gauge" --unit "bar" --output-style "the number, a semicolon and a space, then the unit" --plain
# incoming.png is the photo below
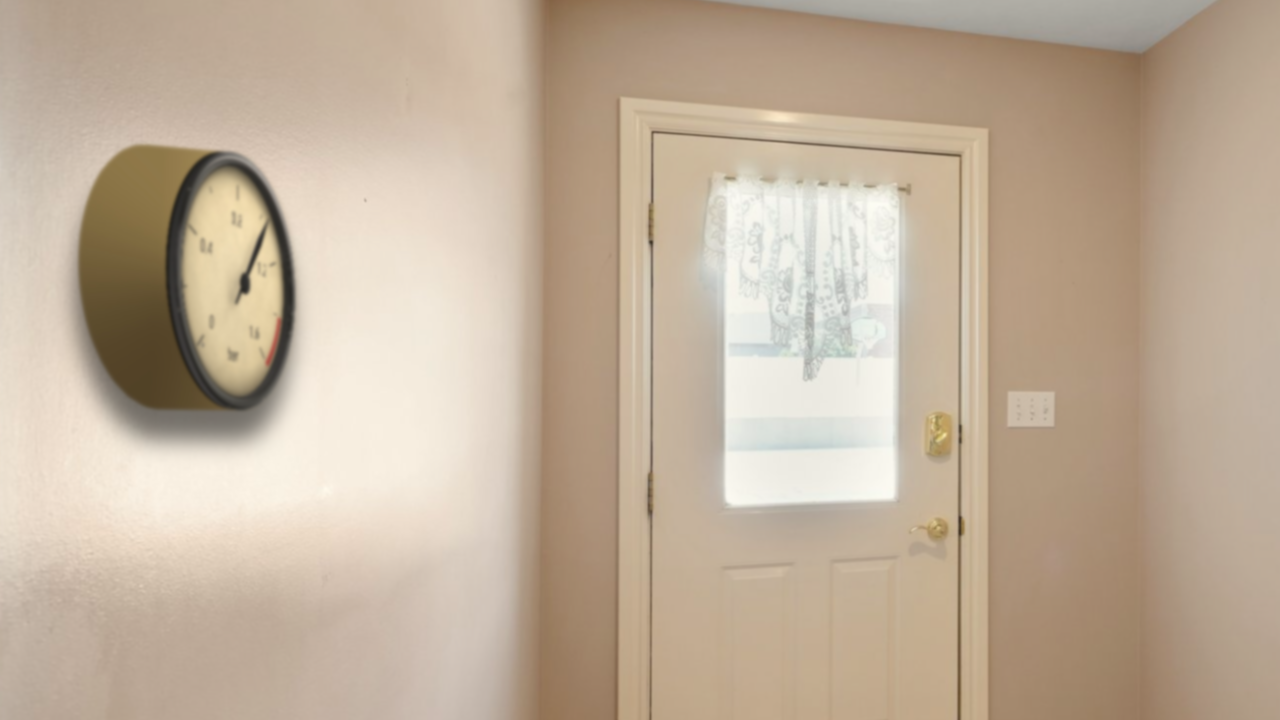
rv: 1; bar
